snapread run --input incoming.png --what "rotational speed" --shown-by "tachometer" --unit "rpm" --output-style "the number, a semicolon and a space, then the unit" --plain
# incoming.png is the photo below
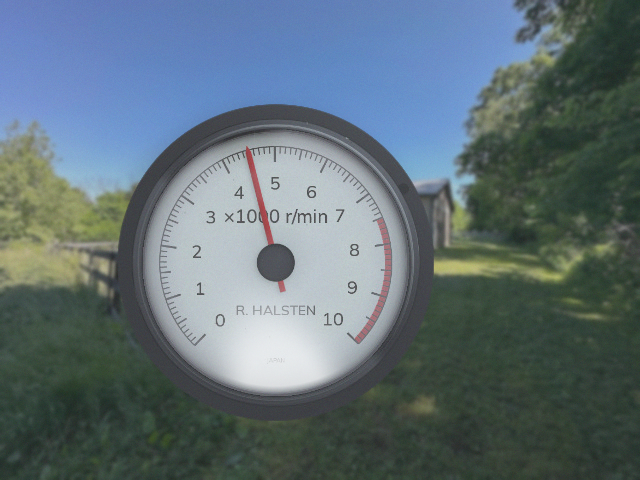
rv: 4500; rpm
